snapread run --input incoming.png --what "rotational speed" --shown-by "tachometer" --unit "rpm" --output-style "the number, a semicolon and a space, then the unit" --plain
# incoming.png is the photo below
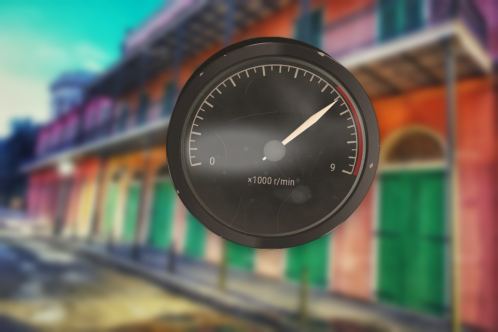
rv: 6500; rpm
